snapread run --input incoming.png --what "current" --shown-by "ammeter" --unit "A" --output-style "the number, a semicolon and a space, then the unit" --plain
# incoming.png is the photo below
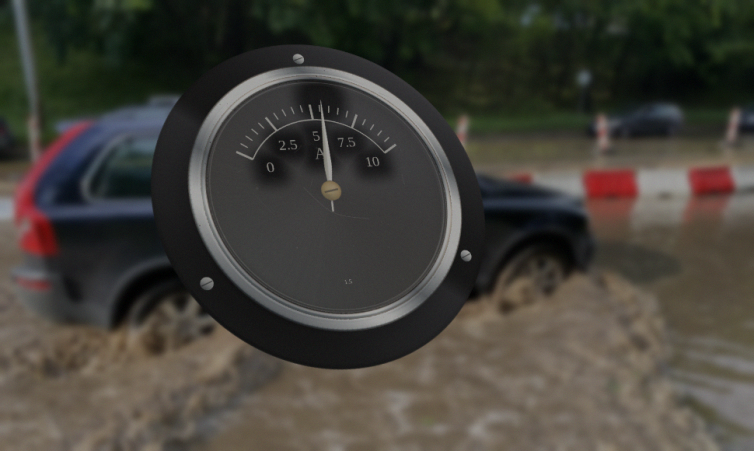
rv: 5.5; A
